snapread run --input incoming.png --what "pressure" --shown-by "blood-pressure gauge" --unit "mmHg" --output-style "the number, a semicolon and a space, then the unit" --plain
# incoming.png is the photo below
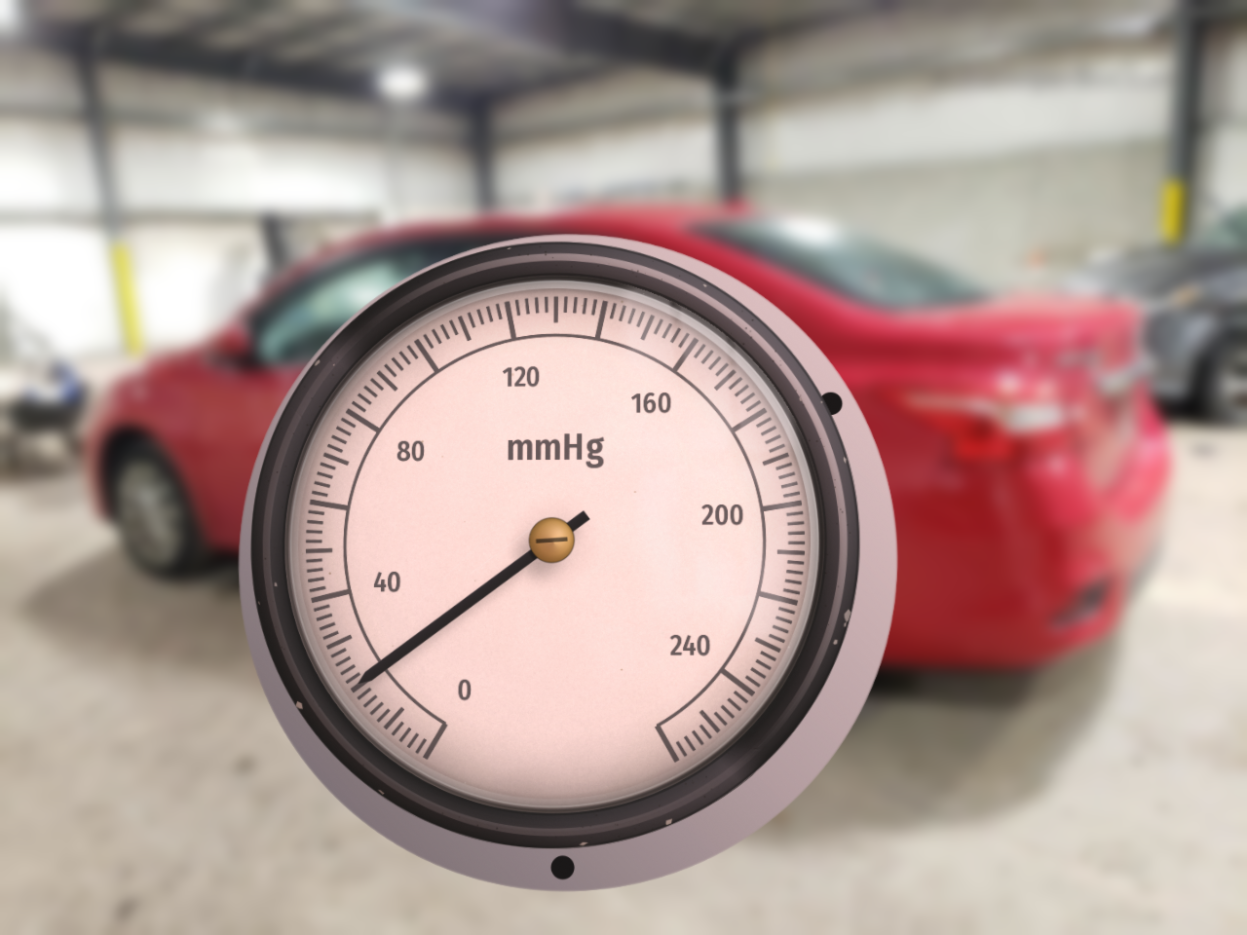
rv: 20; mmHg
